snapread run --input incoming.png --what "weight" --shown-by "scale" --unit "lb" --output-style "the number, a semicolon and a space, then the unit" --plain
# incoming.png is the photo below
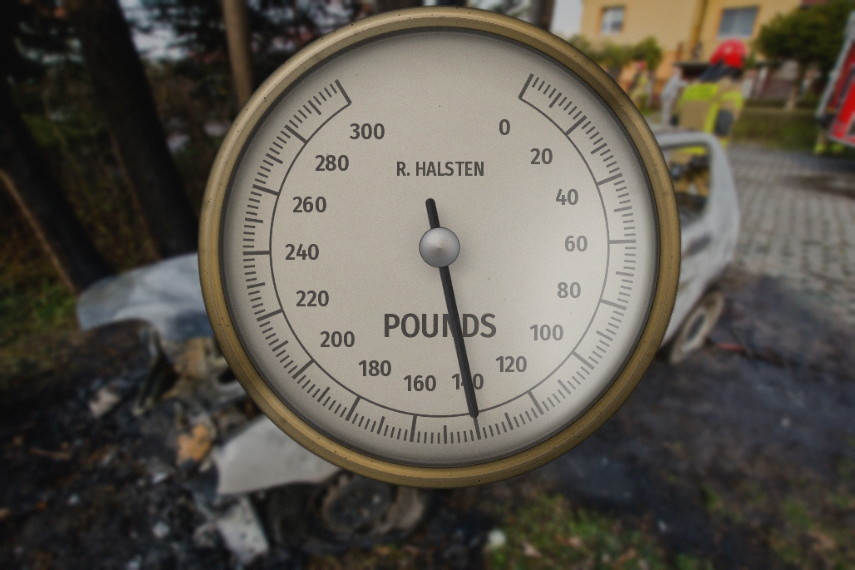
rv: 140; lb
